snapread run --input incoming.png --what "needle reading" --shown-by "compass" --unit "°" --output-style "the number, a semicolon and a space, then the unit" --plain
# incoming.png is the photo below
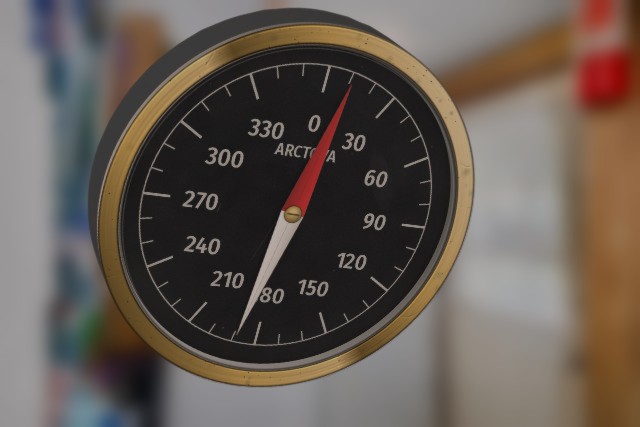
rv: 10; °
